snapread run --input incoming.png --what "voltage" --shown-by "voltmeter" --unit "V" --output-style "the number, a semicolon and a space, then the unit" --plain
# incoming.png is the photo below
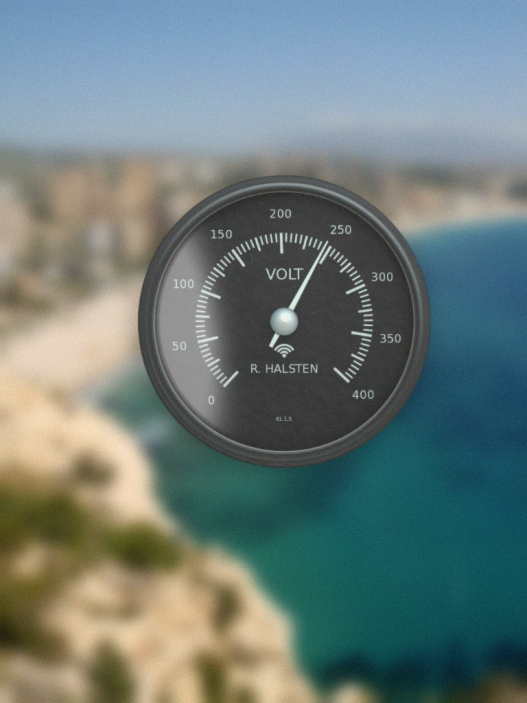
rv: 245; V
